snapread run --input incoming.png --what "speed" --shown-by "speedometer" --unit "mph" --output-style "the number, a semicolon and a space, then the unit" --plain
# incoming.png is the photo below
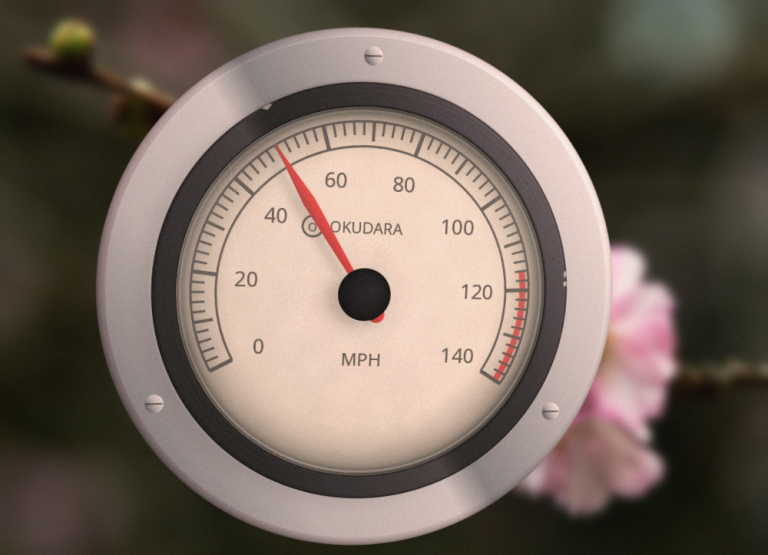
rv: 50; mph
